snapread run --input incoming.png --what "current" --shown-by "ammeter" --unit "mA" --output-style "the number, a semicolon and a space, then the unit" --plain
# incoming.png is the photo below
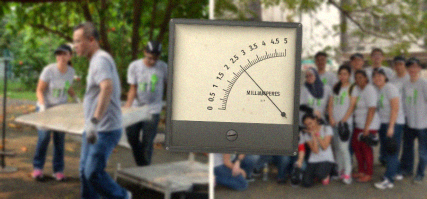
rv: 2.5; mA
